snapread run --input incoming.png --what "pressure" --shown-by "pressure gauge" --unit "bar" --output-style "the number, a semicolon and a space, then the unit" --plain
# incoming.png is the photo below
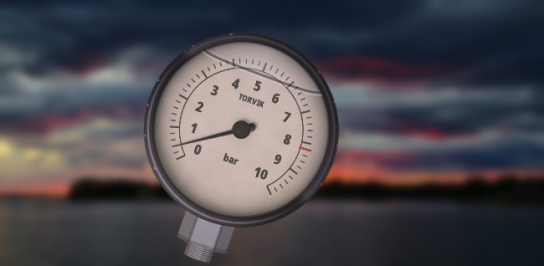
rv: 0.4; bar
